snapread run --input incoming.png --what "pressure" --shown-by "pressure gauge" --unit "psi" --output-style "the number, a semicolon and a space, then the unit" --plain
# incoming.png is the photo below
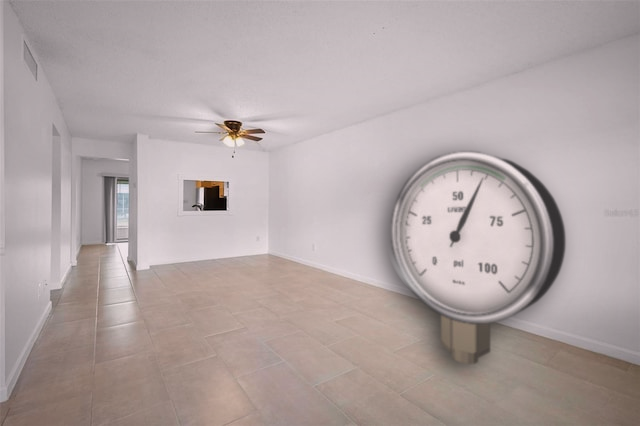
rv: 60; psi
